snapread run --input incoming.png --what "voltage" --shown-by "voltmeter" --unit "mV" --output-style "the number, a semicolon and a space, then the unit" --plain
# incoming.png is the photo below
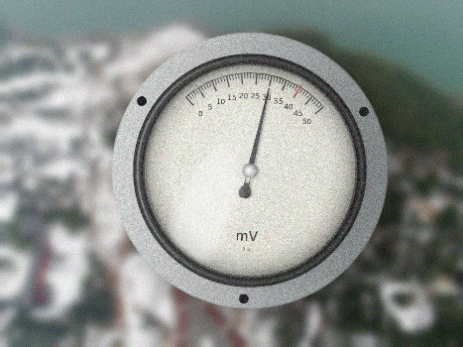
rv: 30; mV
